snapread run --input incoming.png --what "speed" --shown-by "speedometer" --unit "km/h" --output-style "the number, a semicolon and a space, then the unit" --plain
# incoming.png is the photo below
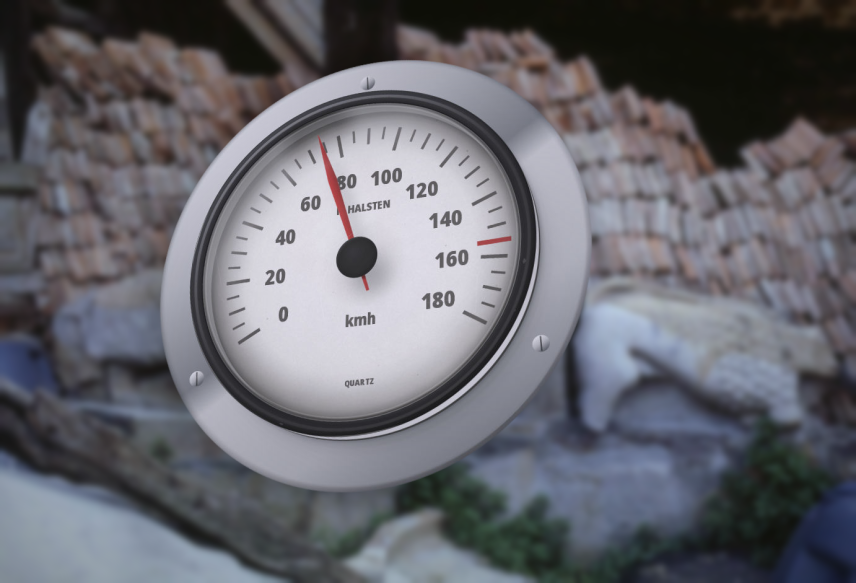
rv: 75; km/h
